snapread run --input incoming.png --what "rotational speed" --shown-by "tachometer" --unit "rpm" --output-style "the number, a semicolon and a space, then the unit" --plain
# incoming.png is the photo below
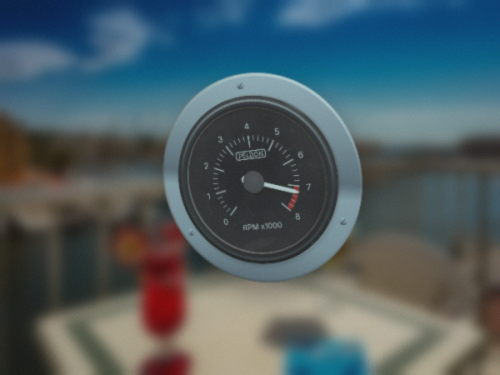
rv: 7200; rpm
